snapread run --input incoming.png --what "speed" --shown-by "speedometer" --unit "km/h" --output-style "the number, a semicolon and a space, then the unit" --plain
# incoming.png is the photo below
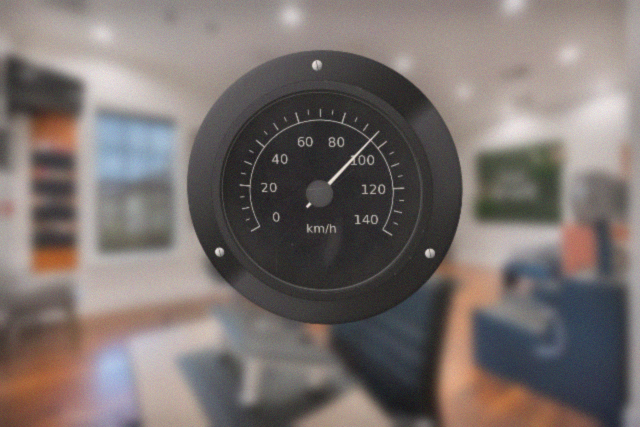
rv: 95; km/h
